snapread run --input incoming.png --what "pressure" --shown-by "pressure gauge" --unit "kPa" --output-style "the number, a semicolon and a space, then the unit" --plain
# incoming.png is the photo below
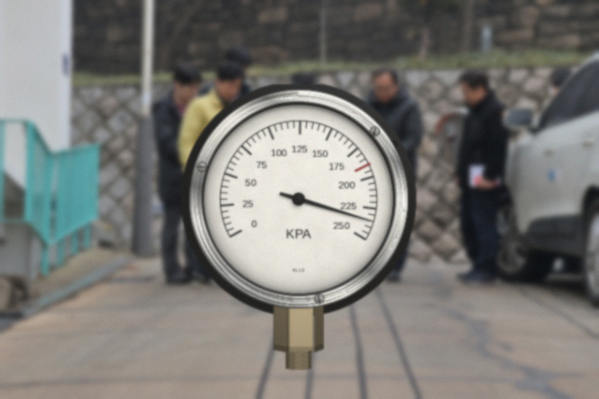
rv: 235; kPa
